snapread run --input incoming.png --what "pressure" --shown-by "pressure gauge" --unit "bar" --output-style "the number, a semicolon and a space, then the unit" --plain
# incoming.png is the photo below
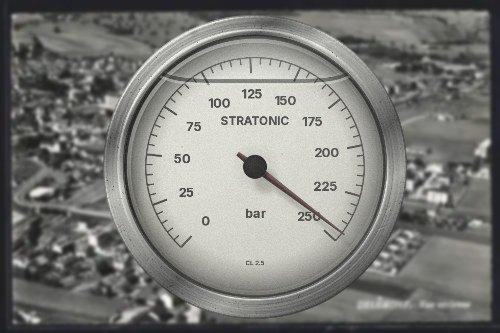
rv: 245; bar
